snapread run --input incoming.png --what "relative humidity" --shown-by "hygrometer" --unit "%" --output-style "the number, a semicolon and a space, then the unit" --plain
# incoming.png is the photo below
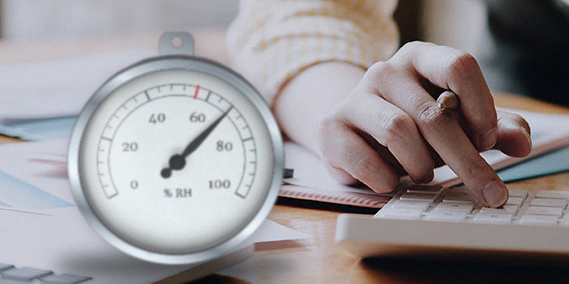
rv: 68; %
